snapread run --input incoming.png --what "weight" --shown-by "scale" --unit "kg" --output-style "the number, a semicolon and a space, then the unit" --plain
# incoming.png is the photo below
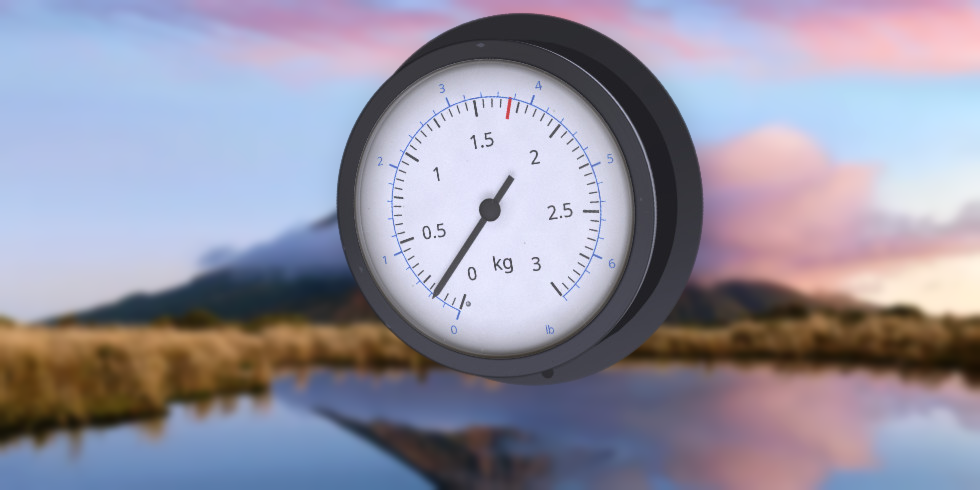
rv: 0.15; kg
